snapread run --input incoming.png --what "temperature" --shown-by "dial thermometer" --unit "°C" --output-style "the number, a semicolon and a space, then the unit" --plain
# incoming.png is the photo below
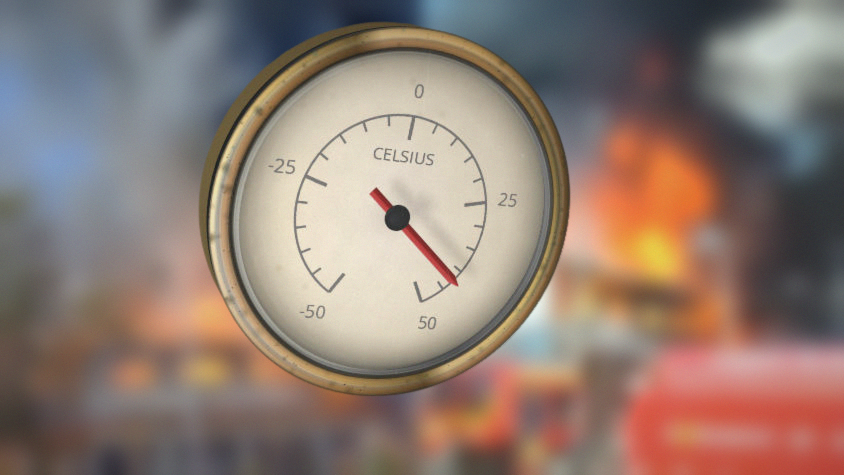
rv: 42.5; °C
